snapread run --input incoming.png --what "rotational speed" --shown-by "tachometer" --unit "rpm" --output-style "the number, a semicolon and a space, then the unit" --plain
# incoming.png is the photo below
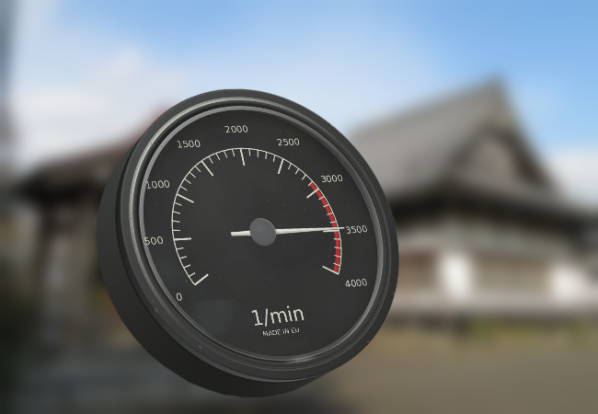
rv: 3500; rpm
